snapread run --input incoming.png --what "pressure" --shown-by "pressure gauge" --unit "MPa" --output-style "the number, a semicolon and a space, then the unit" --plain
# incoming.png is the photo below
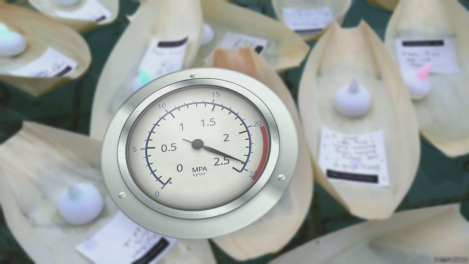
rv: 2.4; MPa
